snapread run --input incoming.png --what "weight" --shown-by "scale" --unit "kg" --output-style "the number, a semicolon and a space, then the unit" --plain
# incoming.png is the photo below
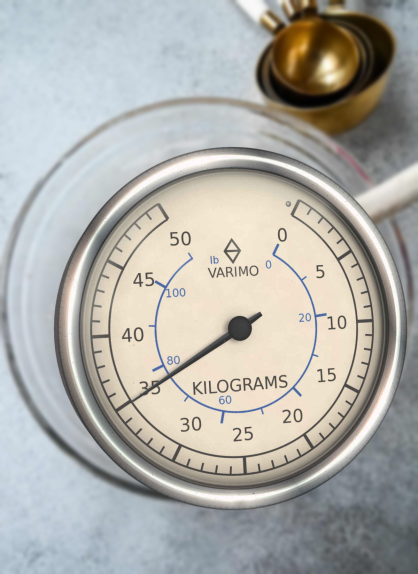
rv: 35; kg
